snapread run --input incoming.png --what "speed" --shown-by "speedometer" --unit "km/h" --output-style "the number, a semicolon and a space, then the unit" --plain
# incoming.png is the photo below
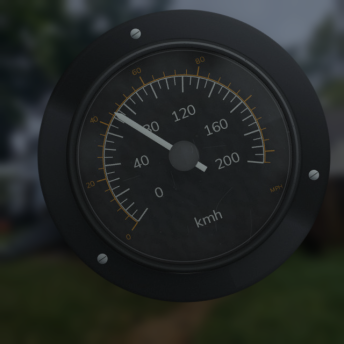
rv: 72.5; km/h
